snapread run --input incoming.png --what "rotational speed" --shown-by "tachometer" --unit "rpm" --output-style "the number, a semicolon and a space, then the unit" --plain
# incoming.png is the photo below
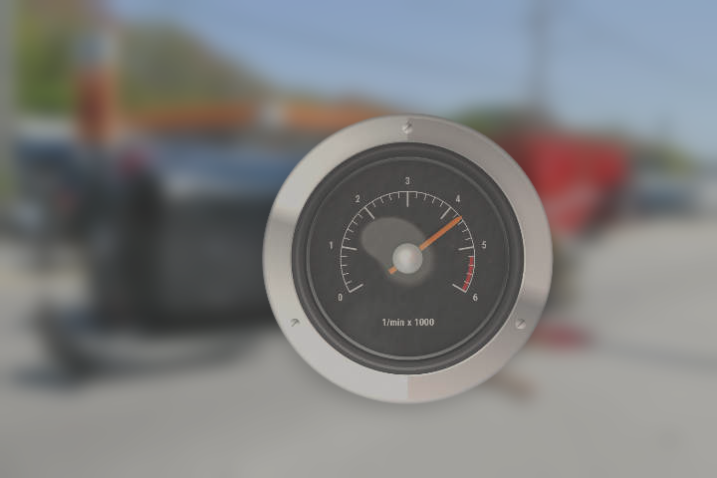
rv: 4300; rpm
